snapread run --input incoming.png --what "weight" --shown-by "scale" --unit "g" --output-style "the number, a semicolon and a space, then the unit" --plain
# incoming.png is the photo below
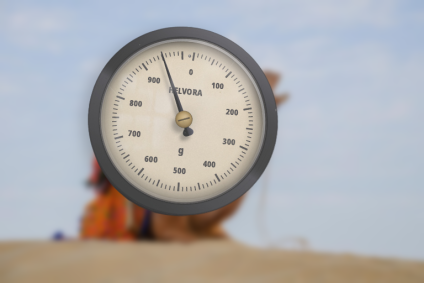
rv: 950; g
